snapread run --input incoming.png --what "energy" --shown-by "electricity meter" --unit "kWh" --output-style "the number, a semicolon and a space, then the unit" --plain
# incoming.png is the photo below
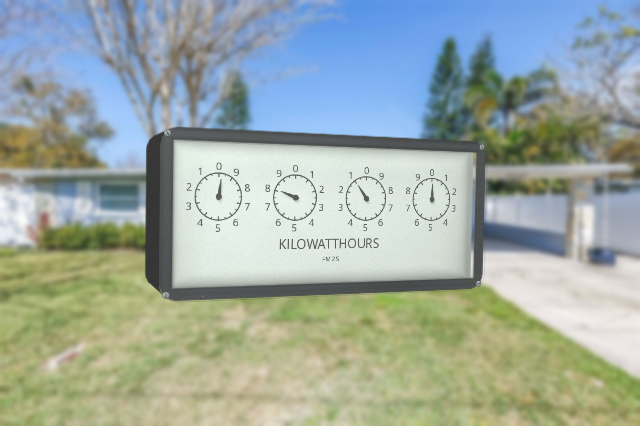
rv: 9810; kWh
